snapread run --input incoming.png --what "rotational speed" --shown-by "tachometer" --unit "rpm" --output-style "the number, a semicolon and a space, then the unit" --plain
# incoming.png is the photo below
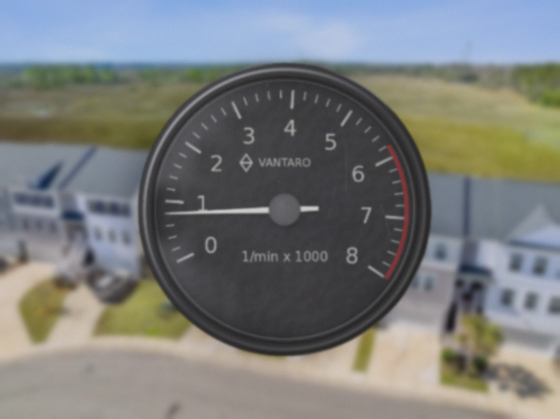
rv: 800; rpm
